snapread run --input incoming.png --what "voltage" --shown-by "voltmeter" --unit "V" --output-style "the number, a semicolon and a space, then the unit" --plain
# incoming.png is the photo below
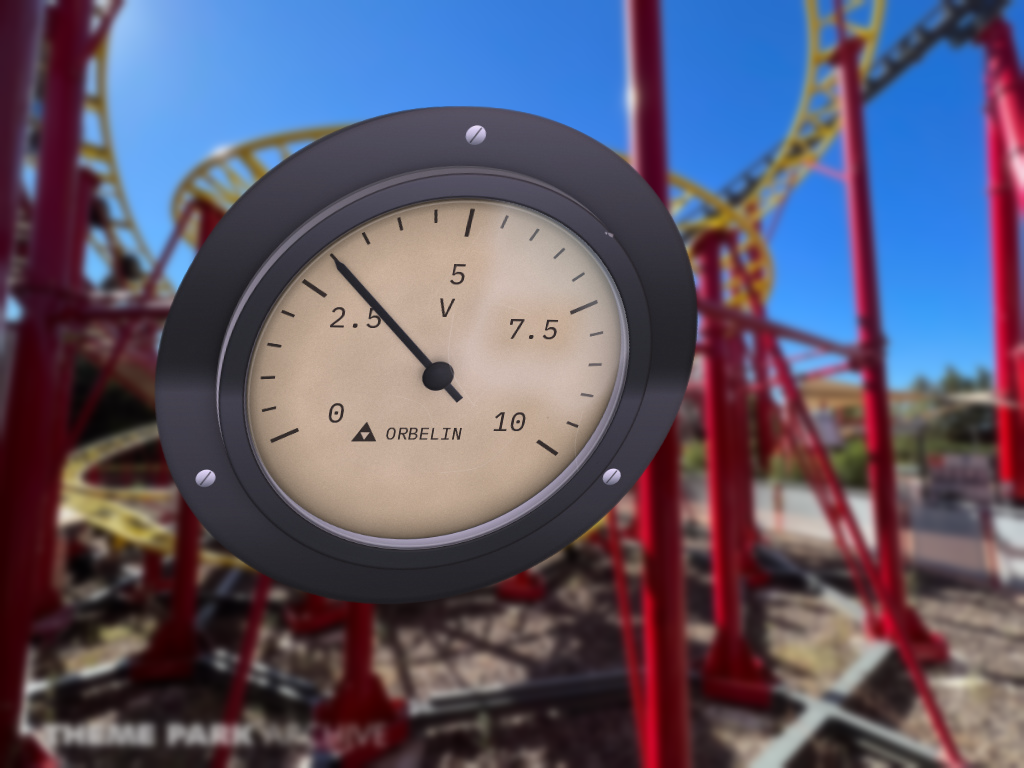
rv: 3; V
